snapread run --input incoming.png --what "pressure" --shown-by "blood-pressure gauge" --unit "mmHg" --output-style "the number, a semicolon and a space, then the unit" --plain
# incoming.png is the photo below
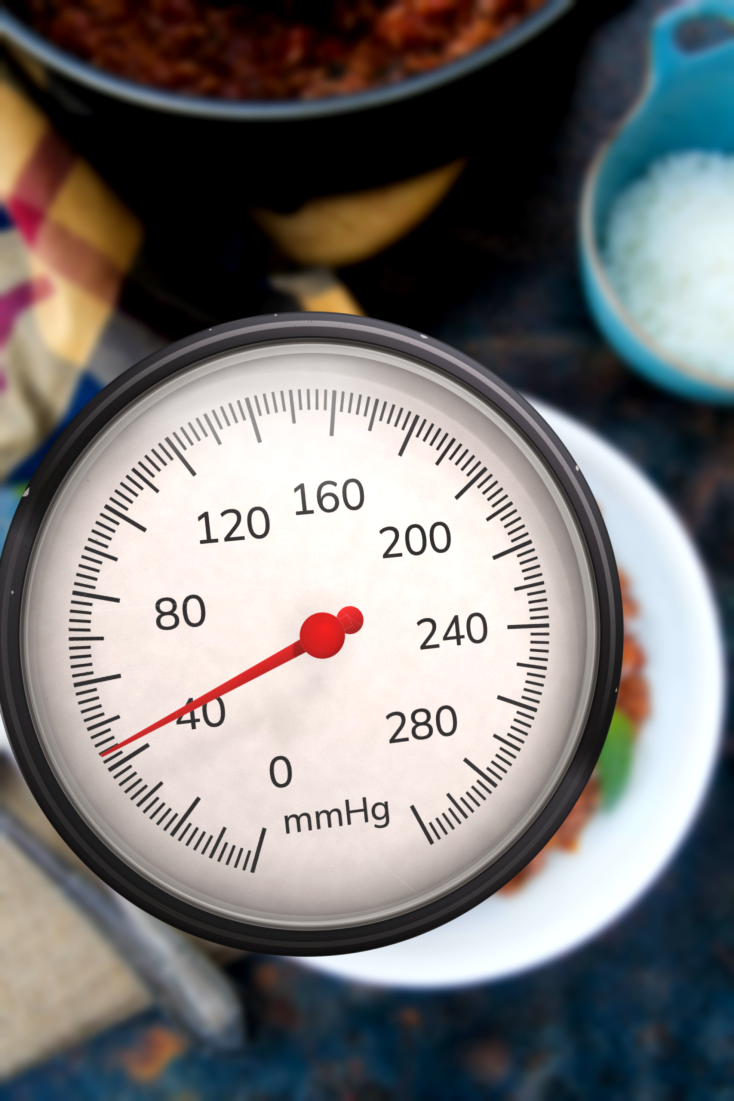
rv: 44; mmHg
